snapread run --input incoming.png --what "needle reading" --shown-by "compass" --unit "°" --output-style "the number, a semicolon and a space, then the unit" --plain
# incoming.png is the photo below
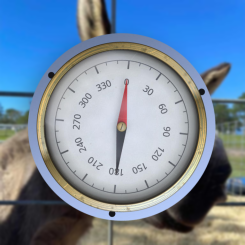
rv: 0; °
